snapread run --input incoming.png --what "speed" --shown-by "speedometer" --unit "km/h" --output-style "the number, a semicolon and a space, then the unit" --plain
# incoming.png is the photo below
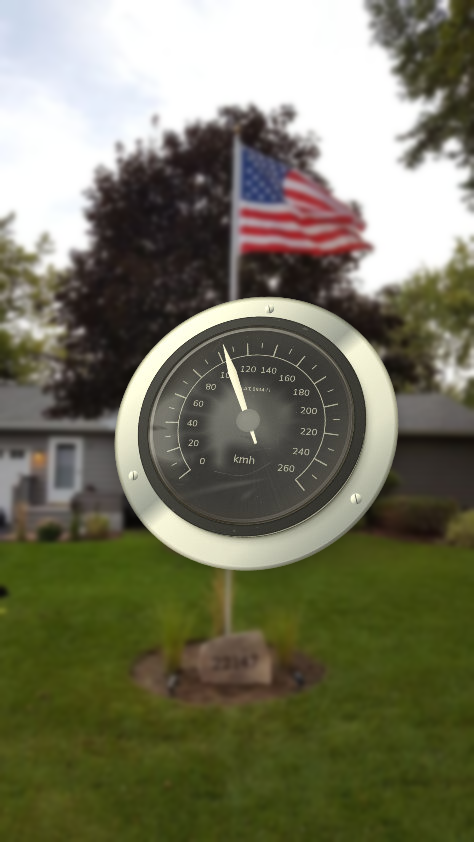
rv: 105; km/h
